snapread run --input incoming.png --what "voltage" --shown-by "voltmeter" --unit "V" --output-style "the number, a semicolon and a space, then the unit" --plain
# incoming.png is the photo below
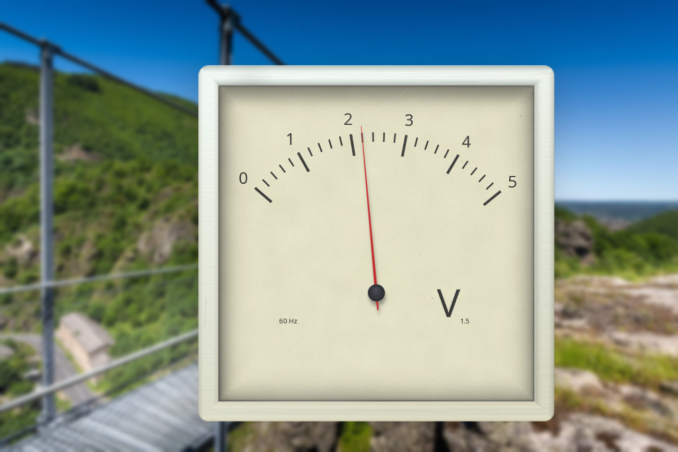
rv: 2.2; V
